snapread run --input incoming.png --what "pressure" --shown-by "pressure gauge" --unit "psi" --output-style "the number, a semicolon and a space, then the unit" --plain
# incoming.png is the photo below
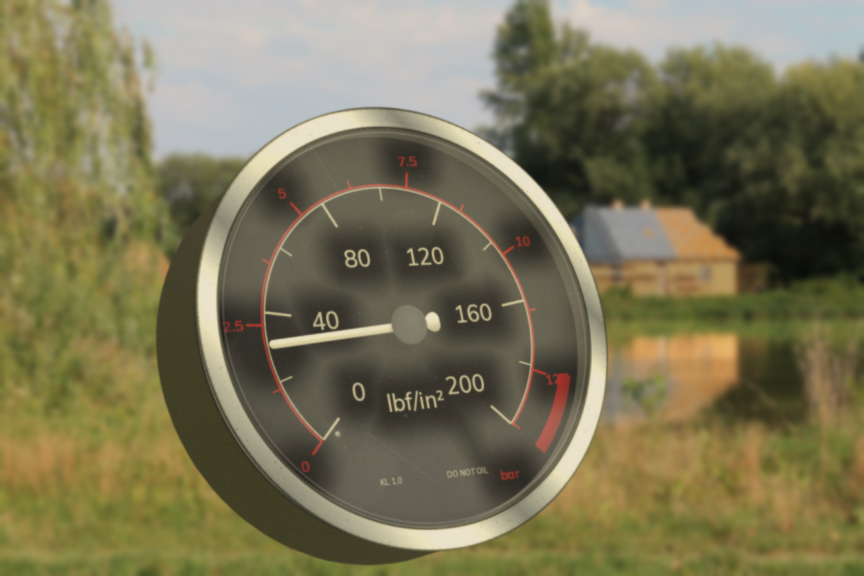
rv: 30; psi
